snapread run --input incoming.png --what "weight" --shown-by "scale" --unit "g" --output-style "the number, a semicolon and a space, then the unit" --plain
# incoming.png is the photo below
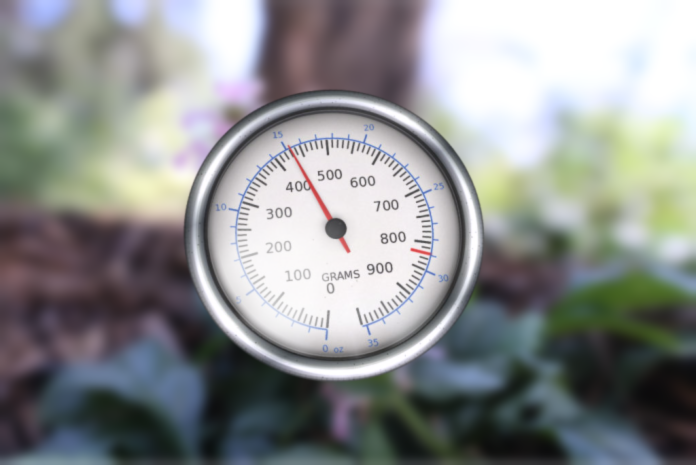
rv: 430; g
